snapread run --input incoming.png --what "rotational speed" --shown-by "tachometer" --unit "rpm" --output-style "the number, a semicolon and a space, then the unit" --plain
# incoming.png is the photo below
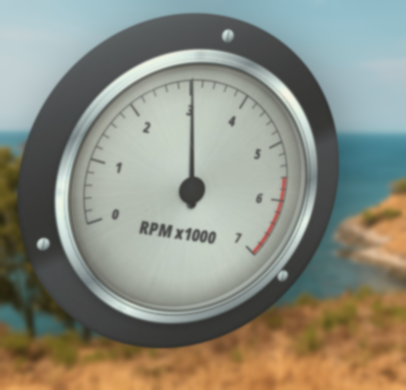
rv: 3000; rpm
